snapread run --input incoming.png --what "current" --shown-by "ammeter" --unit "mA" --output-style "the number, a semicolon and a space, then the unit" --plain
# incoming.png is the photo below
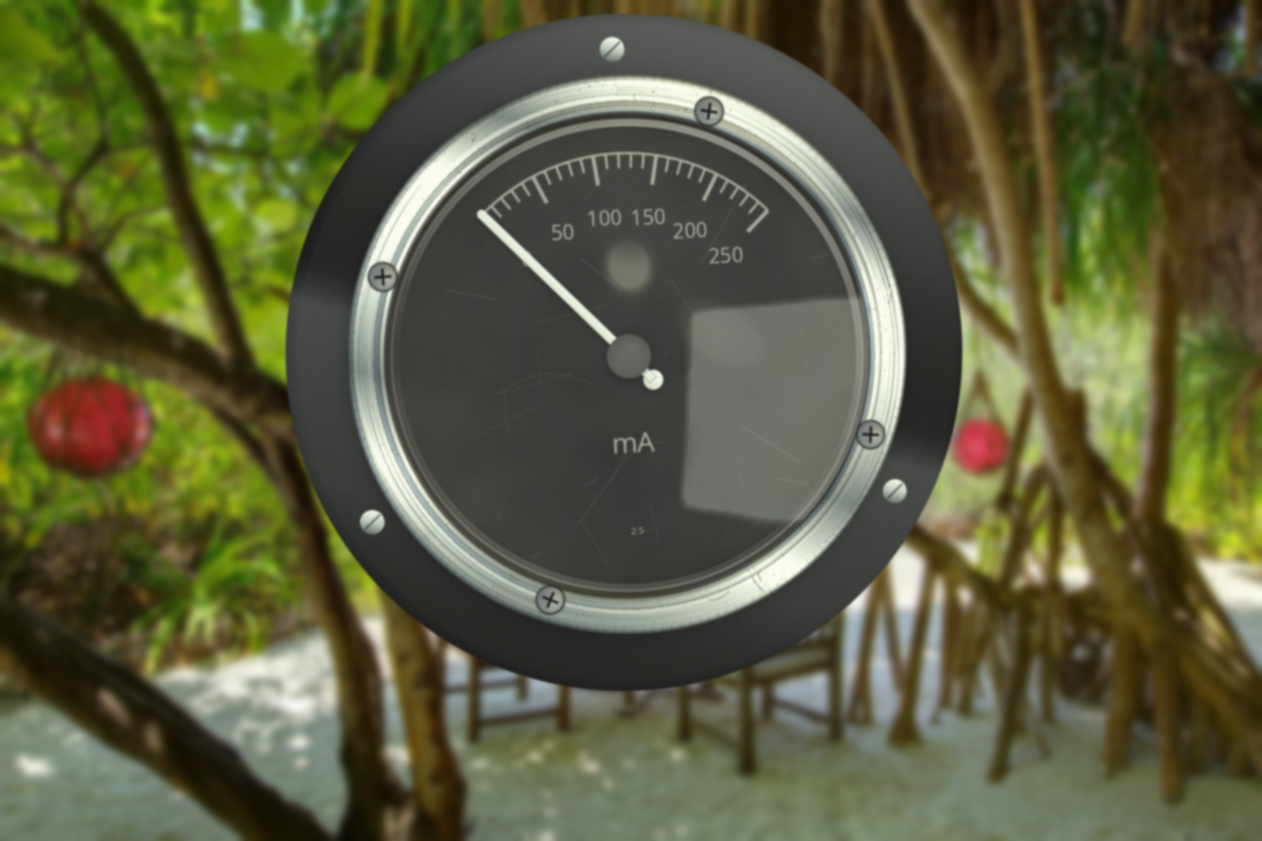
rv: 0; mA
